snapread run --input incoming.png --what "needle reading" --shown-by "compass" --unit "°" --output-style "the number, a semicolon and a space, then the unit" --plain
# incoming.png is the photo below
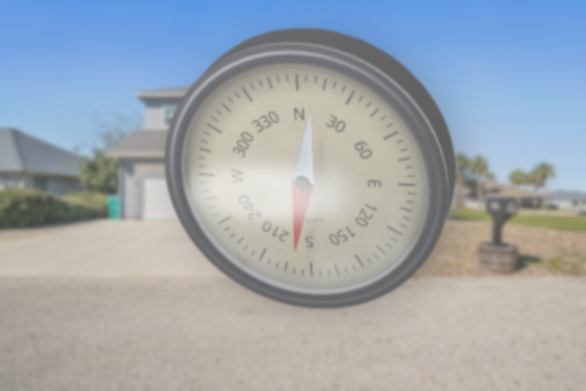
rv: 190; °
